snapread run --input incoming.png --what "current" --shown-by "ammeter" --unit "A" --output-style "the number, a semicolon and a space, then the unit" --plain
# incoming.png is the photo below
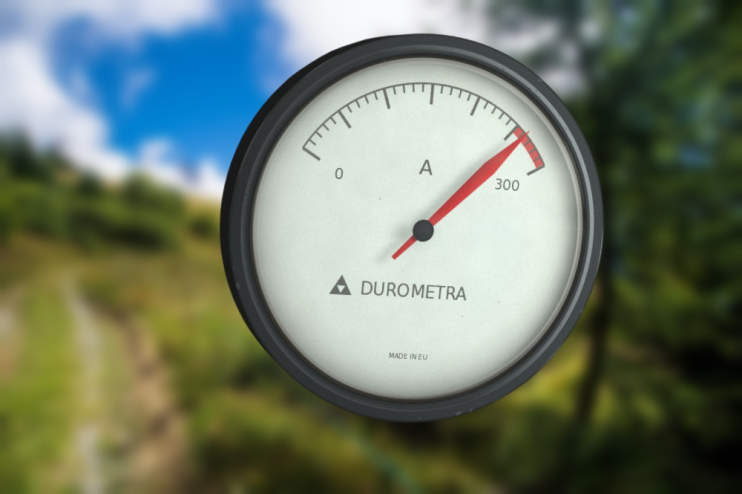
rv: 260; A
